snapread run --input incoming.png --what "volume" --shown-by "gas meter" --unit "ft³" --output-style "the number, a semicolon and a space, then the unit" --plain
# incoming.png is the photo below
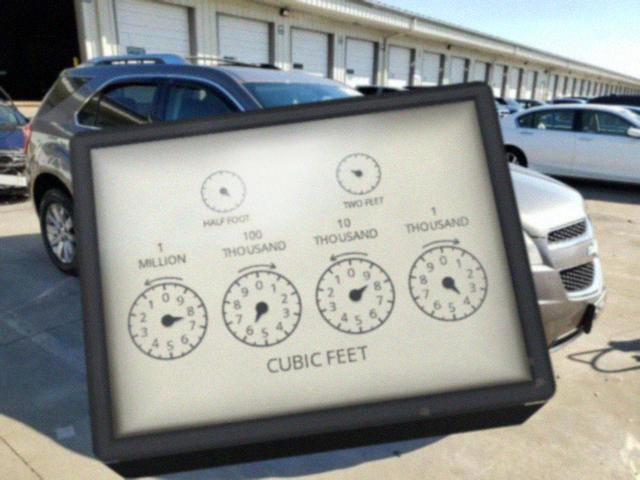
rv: 758400; ft³
